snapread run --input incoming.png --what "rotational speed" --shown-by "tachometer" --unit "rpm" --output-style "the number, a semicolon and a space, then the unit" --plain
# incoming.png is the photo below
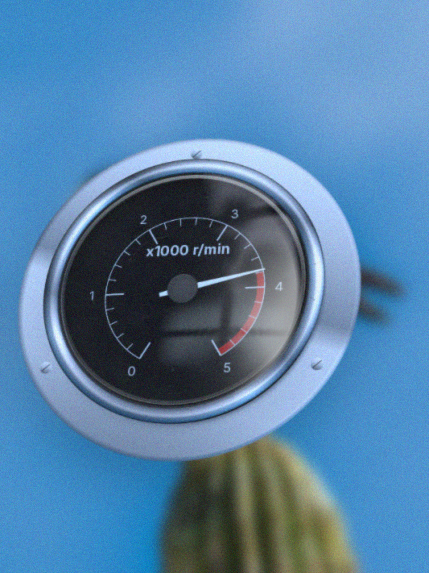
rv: 3800; rpm
